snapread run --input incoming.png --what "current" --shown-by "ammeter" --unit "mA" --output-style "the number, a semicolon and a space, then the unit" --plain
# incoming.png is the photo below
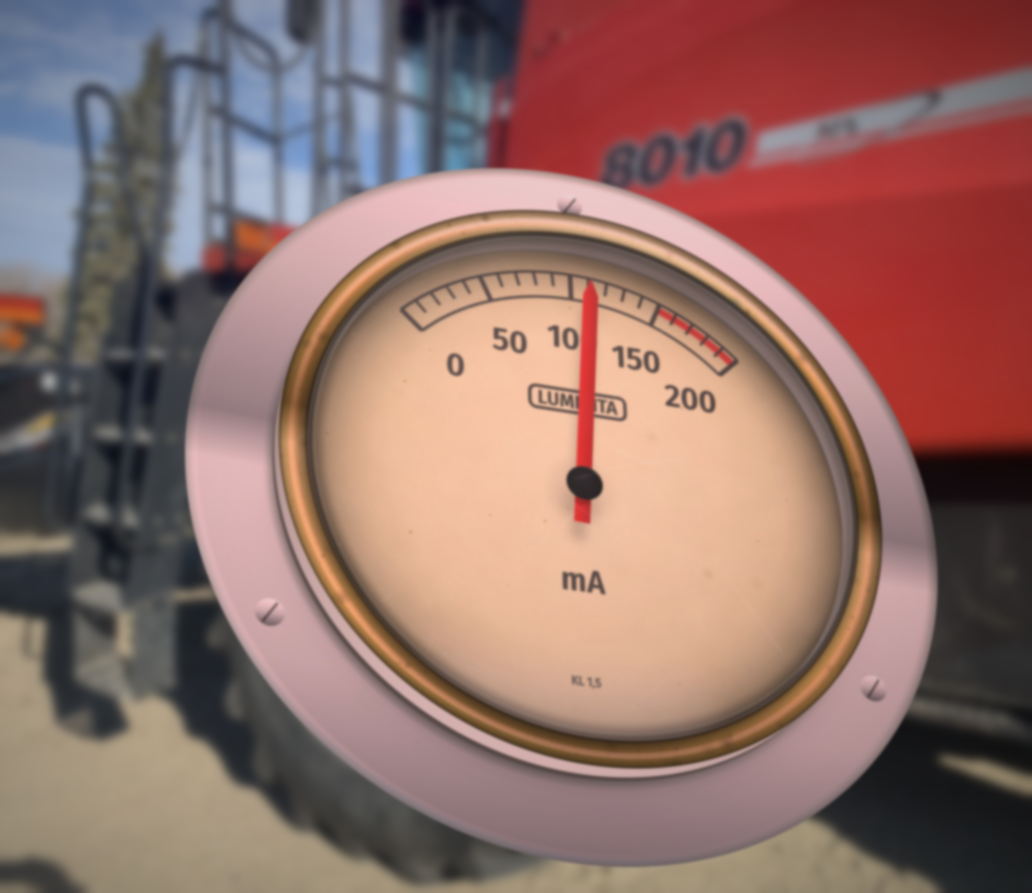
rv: 110; mA
